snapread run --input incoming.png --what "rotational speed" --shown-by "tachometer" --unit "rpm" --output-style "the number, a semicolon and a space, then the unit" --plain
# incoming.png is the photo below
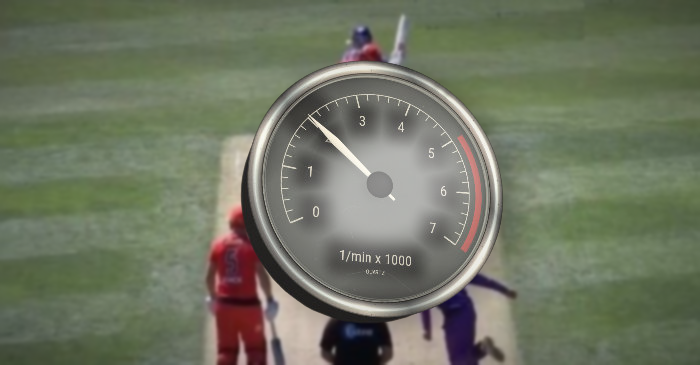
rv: 2000; rpm
